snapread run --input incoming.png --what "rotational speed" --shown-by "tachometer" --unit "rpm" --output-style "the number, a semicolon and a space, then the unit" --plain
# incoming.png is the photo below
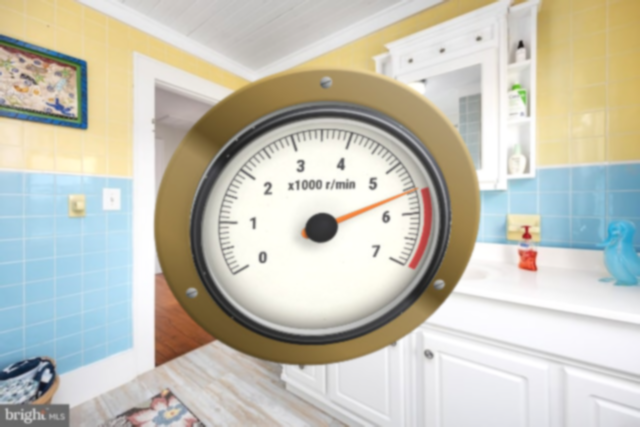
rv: 5500; rpm
